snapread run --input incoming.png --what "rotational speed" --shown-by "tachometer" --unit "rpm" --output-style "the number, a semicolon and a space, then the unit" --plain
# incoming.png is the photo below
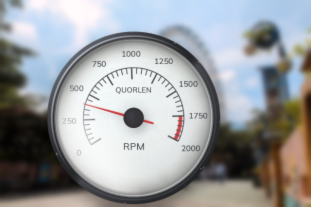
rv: 400; rpm
